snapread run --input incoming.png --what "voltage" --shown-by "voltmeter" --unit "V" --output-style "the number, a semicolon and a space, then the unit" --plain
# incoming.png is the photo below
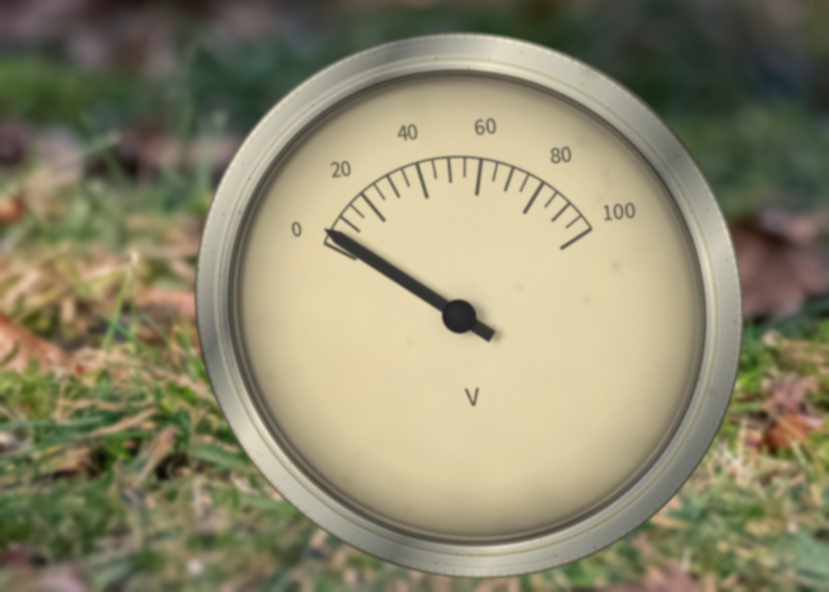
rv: 5; V
